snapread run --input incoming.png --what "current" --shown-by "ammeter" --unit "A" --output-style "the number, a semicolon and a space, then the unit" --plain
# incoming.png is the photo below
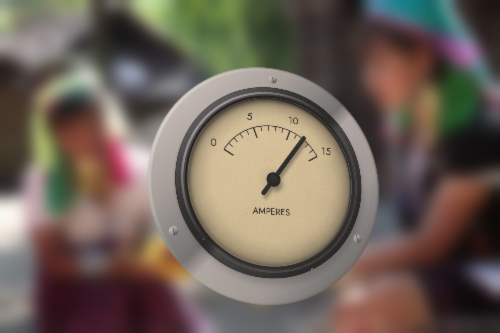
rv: 12; A
